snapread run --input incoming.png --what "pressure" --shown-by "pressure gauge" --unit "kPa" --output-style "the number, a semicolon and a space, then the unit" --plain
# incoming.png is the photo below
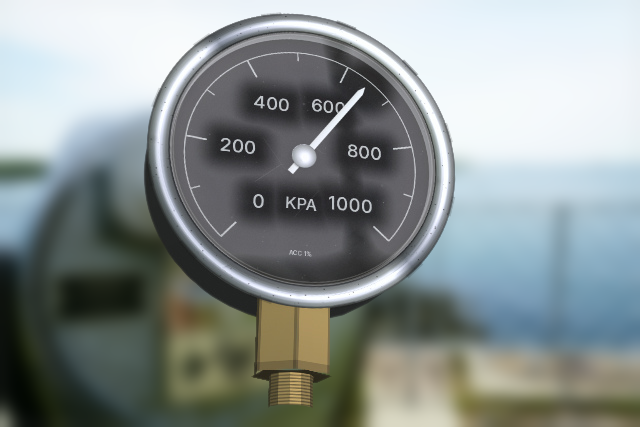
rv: 650; kPa
